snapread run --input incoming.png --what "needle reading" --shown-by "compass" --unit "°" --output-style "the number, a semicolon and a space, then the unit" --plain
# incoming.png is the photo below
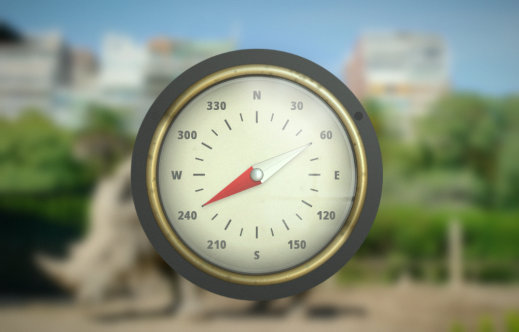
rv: 240; °
